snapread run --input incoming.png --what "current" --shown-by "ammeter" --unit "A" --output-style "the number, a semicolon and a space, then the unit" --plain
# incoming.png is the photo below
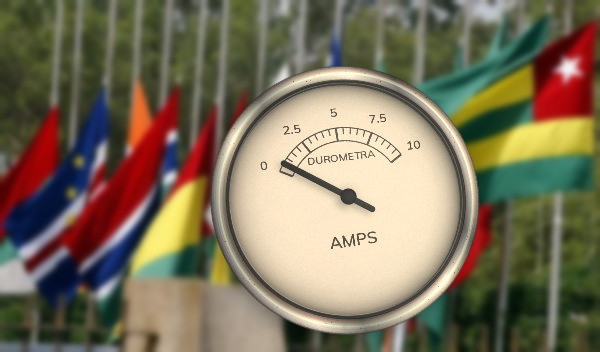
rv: 0.5; A
